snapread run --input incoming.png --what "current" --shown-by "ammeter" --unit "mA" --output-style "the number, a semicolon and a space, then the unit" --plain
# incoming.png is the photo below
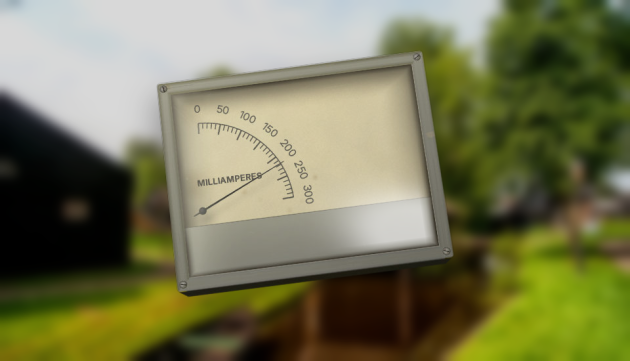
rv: 220; mA
